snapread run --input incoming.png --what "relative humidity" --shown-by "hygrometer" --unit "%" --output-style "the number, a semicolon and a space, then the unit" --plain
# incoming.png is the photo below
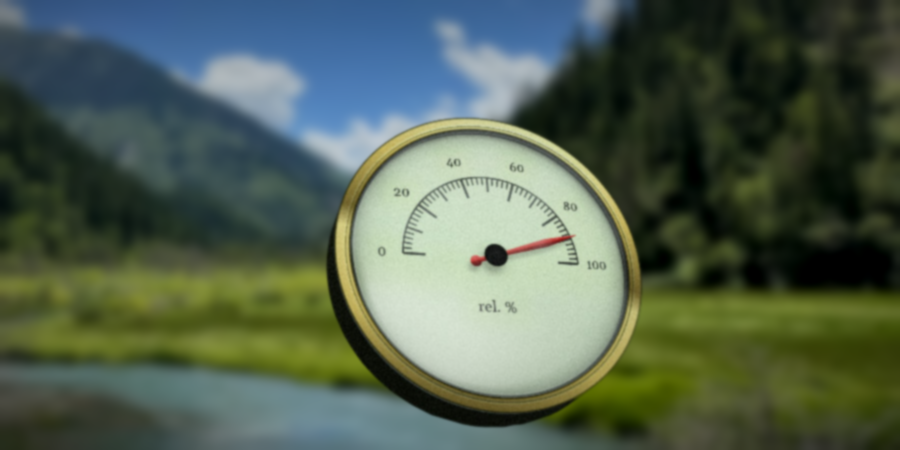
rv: 90; %
